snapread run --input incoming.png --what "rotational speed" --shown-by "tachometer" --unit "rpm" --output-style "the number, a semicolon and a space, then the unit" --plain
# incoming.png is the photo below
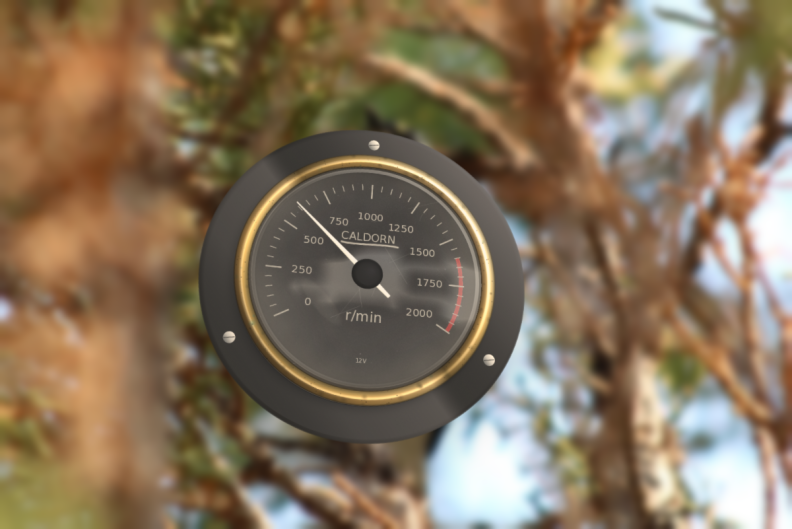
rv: 600; rpm
